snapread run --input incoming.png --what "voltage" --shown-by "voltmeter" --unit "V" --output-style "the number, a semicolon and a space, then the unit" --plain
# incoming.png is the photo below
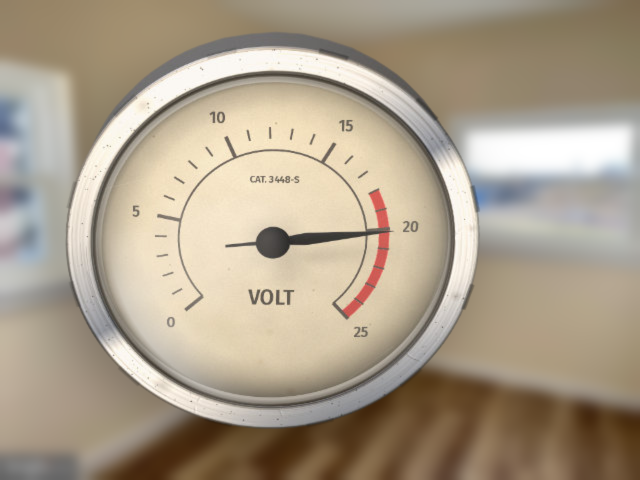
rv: 20; V
